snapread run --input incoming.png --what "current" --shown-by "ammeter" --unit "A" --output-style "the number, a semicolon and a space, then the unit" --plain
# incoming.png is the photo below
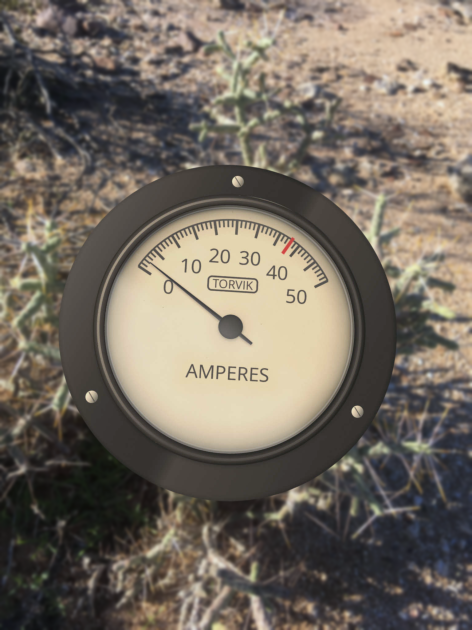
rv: 2; A
